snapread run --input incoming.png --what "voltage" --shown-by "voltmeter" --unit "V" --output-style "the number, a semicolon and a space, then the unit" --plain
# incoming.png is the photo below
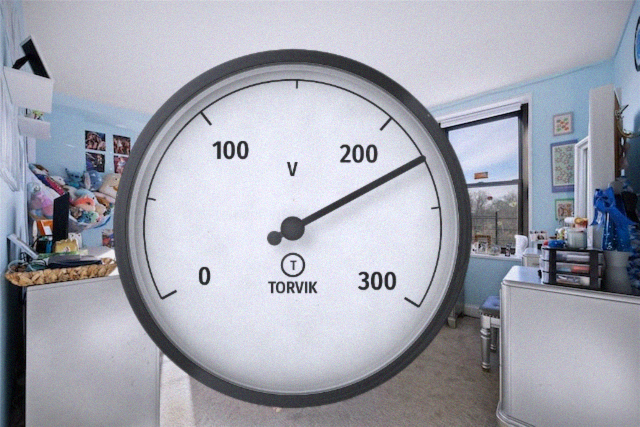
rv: 225; V
